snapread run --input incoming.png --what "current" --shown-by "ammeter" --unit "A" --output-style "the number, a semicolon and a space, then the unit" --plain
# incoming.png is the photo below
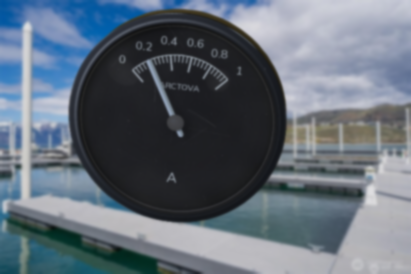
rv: 0.2; A
